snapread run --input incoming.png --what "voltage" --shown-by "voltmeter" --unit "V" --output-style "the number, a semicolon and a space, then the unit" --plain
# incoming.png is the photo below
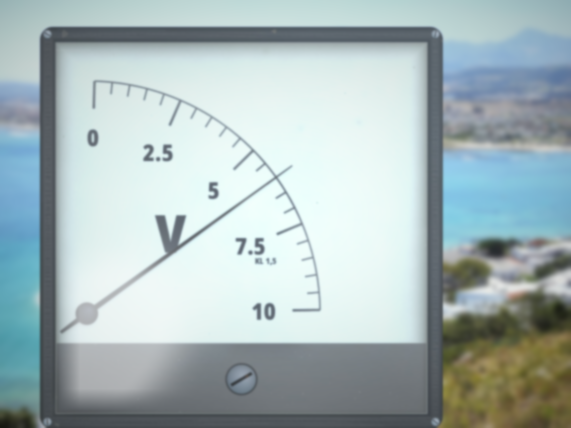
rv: 6; V
